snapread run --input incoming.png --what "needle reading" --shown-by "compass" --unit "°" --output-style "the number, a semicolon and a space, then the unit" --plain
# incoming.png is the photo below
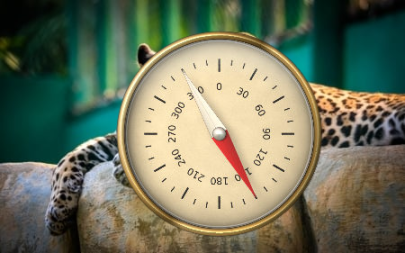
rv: 150; °
